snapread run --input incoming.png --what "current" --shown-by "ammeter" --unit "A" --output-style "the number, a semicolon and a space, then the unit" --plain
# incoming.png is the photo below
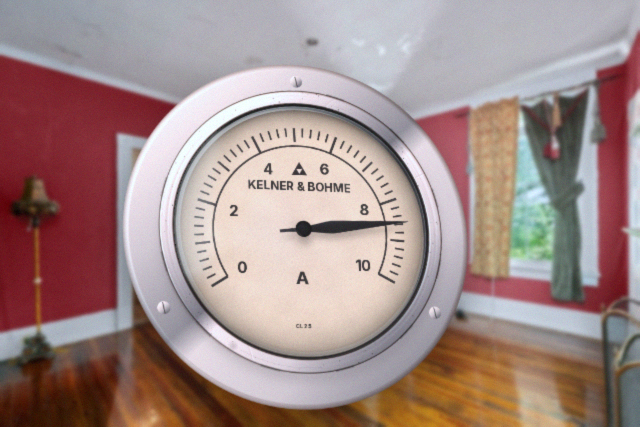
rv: 8.6; A
